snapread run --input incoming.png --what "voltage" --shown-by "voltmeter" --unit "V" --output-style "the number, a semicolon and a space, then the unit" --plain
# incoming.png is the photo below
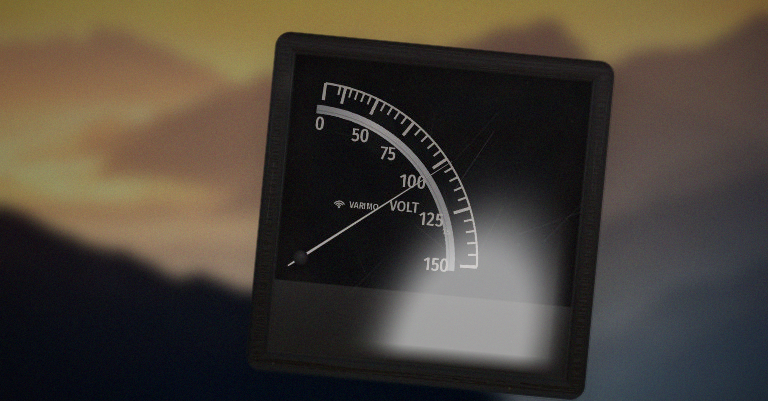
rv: 102.5; V
